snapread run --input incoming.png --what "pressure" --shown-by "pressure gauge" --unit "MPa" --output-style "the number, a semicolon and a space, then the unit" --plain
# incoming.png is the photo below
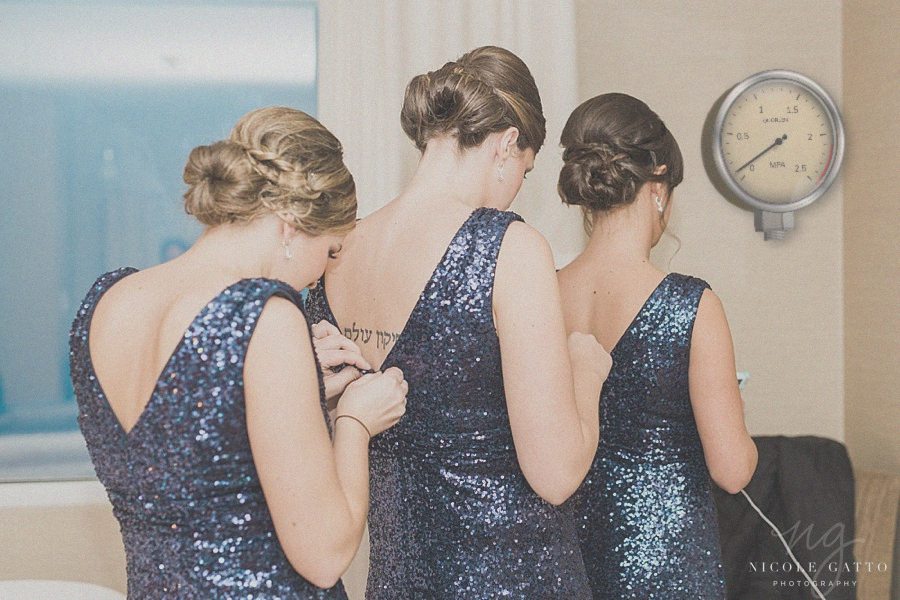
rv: 0.1; MPa
